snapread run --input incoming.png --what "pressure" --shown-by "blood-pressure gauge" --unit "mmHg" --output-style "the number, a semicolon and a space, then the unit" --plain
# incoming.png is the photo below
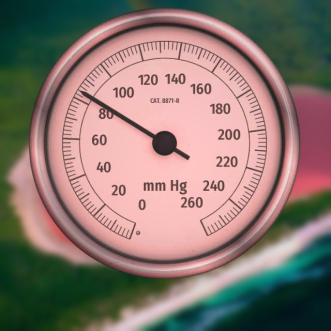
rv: 84; mmHg
